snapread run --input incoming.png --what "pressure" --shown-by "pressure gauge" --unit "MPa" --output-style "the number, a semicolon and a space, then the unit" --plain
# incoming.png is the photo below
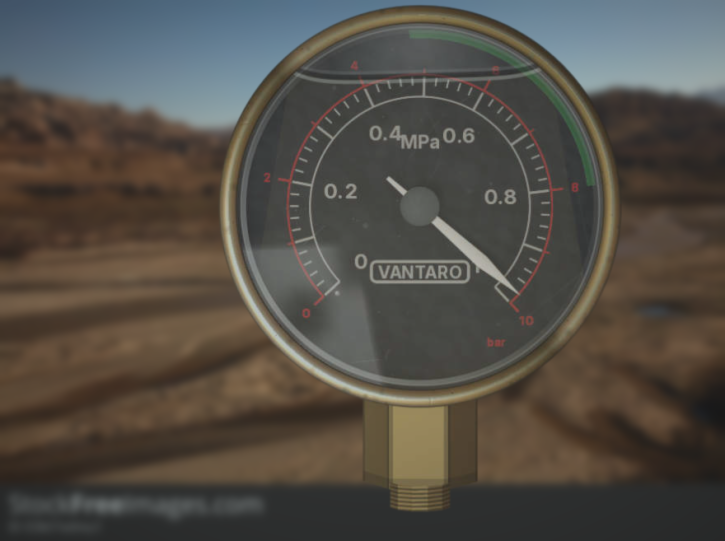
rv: 0.98; MPa
